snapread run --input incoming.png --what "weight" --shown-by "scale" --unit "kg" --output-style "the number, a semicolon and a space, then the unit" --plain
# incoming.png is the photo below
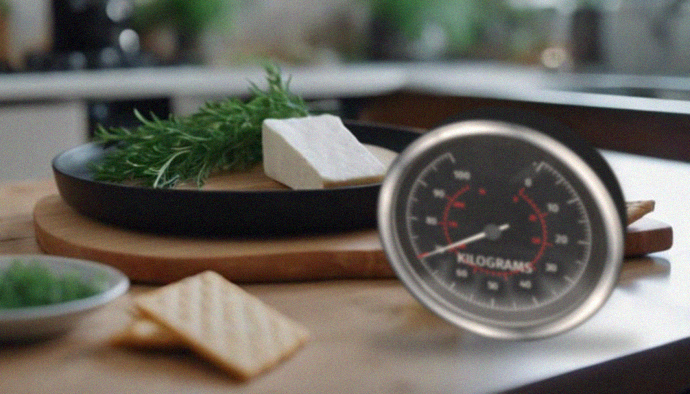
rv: 70; kg
